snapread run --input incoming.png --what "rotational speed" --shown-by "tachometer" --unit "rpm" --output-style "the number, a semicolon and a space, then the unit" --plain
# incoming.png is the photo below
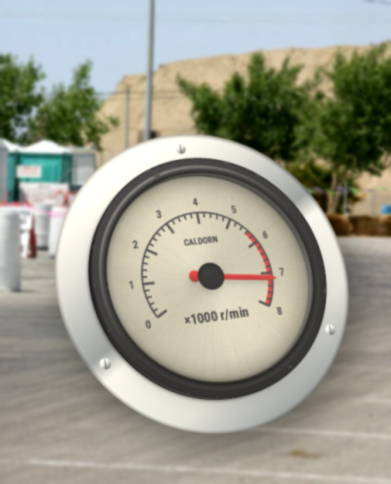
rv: 7200; rpm
